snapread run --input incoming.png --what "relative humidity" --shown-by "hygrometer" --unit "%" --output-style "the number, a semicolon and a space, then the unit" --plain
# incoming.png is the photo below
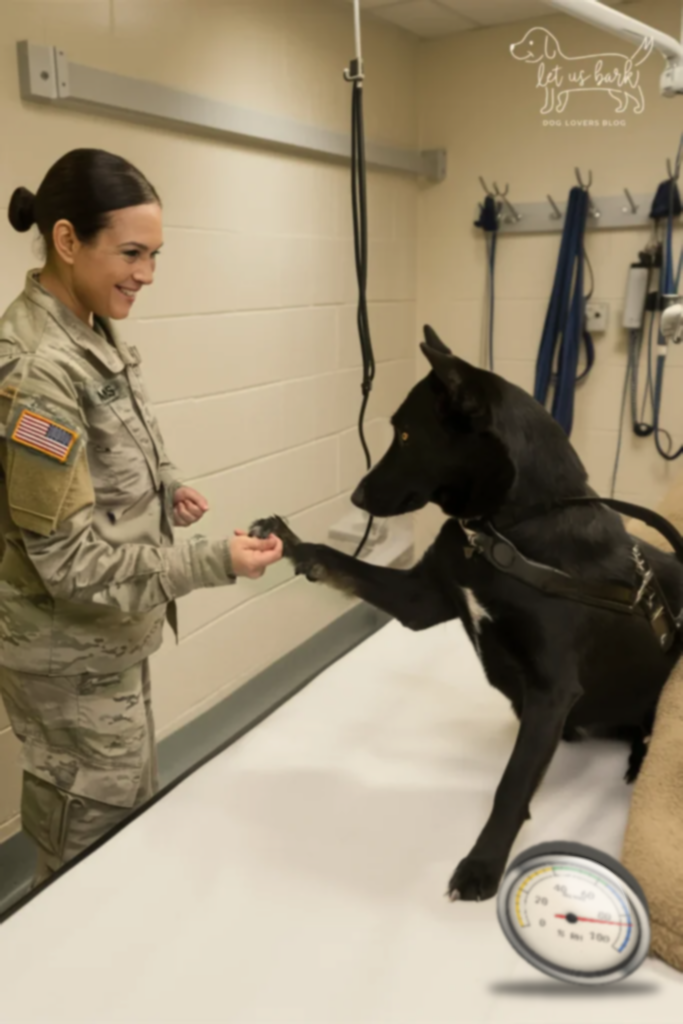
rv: 84; %
